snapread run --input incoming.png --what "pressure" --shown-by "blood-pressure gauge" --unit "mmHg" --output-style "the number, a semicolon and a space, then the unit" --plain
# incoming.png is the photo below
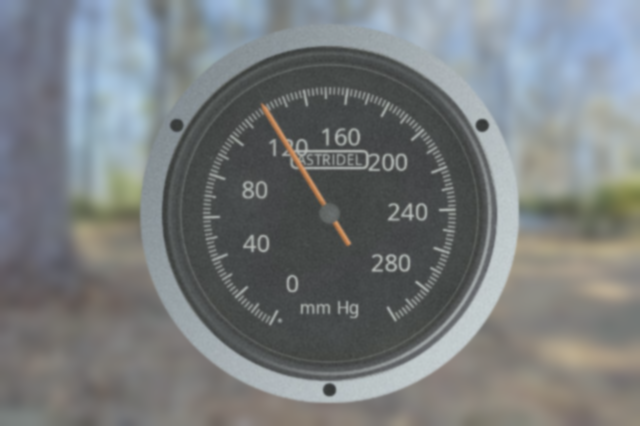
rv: 120; mmHg
